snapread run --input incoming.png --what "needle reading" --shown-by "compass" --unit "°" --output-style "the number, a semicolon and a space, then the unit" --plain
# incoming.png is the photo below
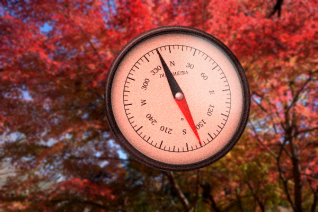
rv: 165; °
